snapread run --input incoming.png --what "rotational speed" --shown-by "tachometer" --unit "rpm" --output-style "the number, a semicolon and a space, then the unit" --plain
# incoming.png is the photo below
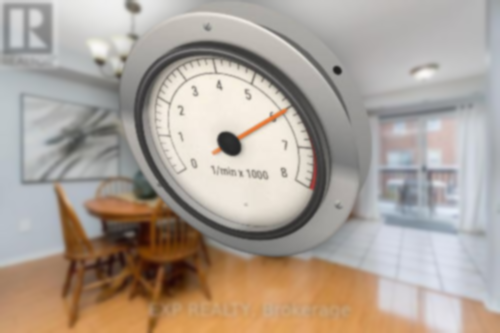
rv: 6000; rpm
